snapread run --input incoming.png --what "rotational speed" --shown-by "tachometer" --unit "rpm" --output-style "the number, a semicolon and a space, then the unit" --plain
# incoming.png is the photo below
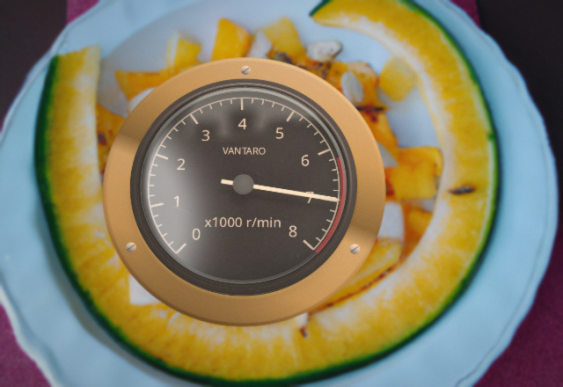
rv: 7000; rpm
